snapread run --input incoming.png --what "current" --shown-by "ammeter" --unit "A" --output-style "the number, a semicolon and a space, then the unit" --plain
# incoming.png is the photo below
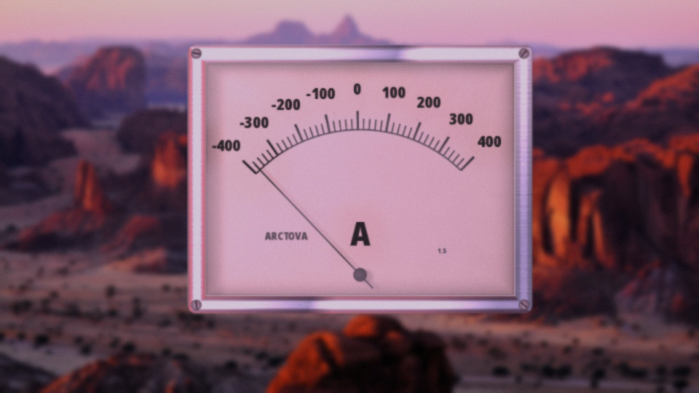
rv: -380; A
